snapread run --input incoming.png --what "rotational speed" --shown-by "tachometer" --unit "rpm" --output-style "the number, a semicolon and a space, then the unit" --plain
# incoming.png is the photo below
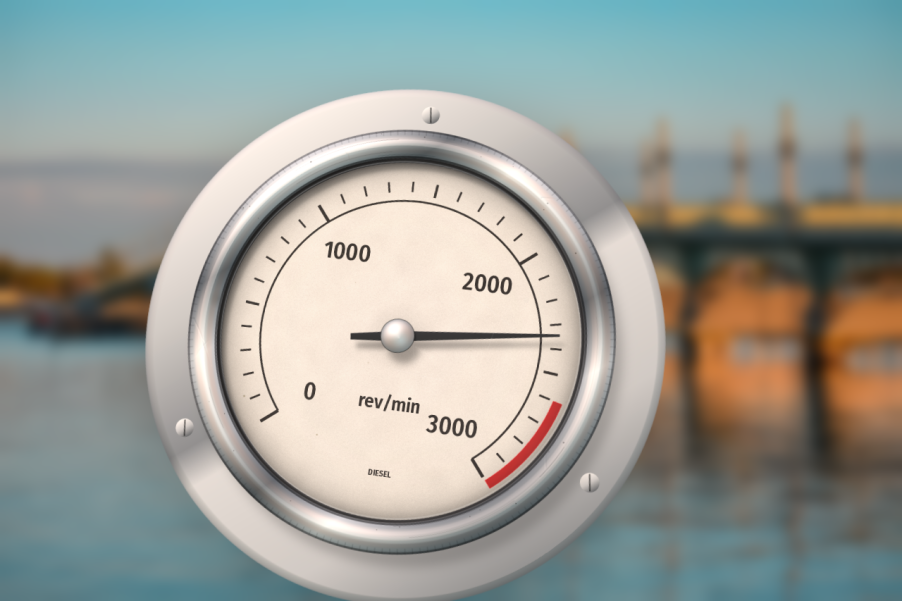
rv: 2350; rpm
